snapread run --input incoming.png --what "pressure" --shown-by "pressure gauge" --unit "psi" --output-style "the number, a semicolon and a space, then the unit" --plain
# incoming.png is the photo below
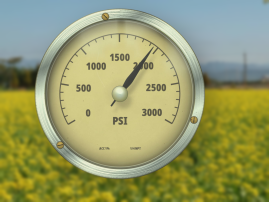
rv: 1950; psi
